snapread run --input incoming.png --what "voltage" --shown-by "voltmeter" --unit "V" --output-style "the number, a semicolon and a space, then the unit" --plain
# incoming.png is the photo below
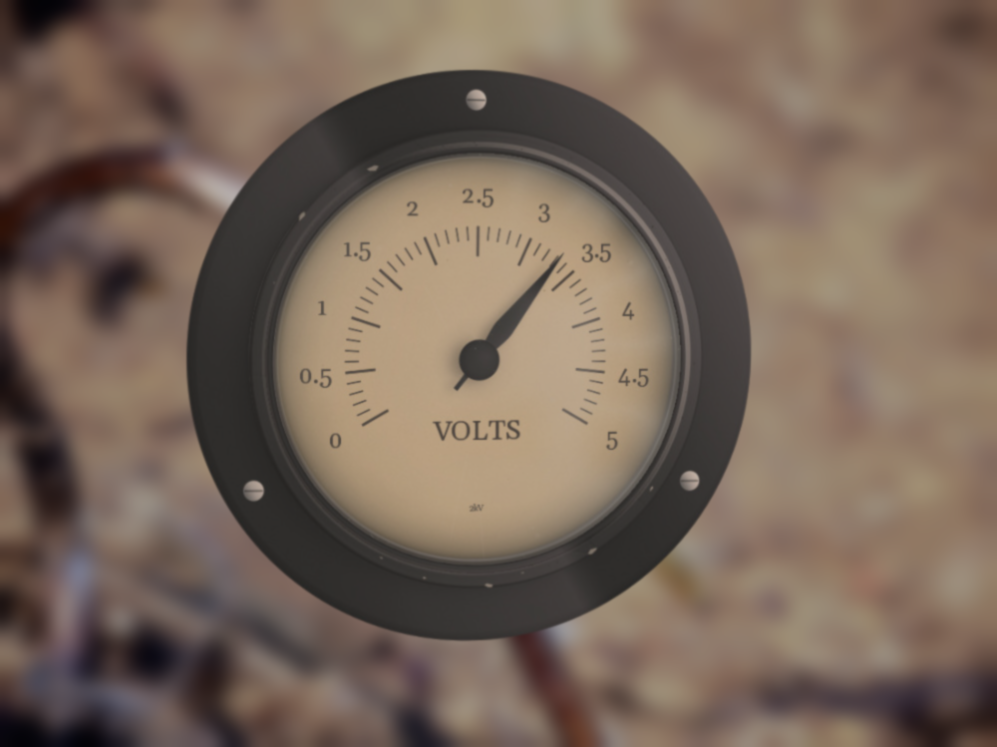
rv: 3.3; V
